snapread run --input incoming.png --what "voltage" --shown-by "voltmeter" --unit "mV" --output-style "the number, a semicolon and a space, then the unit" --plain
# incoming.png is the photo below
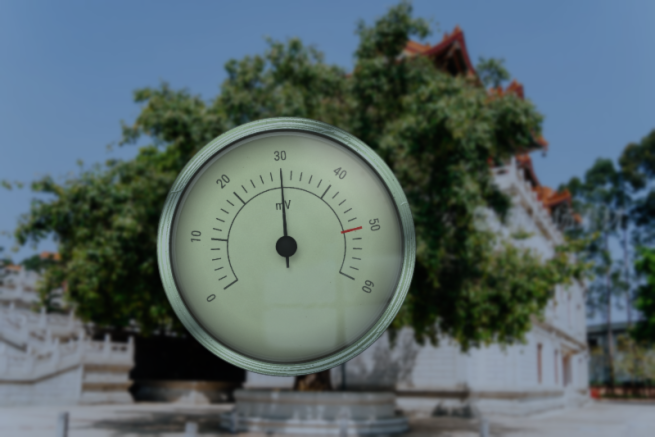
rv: 30; mV
